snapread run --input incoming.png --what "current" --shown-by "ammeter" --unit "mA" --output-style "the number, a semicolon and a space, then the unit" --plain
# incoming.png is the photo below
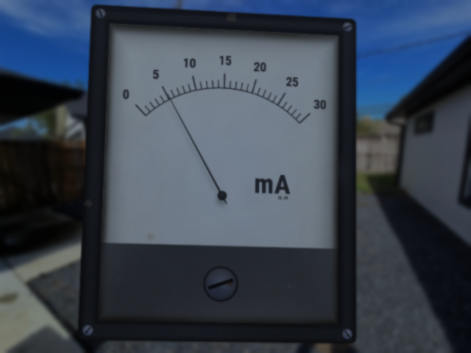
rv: 5; mA
